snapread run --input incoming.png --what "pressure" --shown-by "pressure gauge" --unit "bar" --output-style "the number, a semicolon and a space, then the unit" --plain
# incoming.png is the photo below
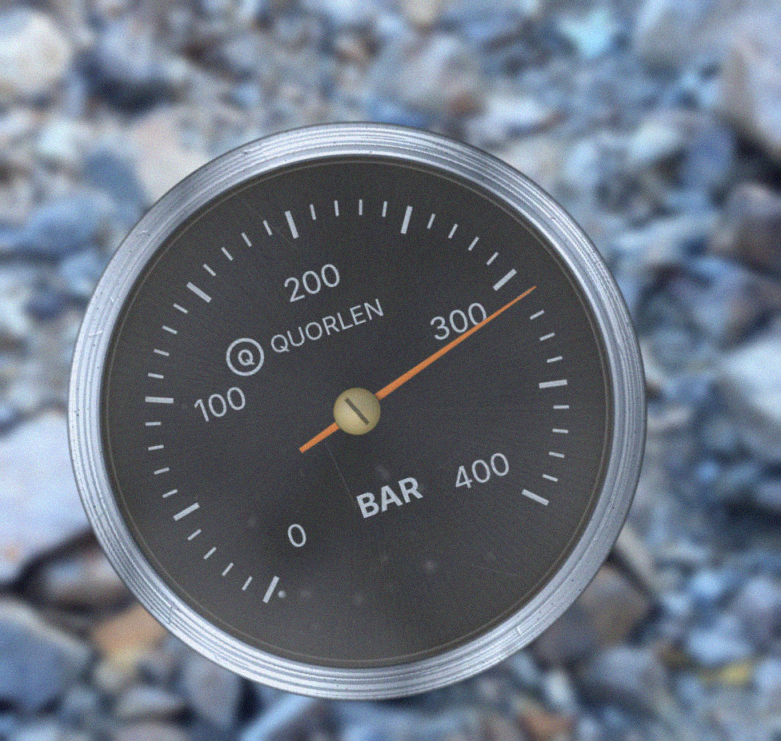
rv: 310; bar
